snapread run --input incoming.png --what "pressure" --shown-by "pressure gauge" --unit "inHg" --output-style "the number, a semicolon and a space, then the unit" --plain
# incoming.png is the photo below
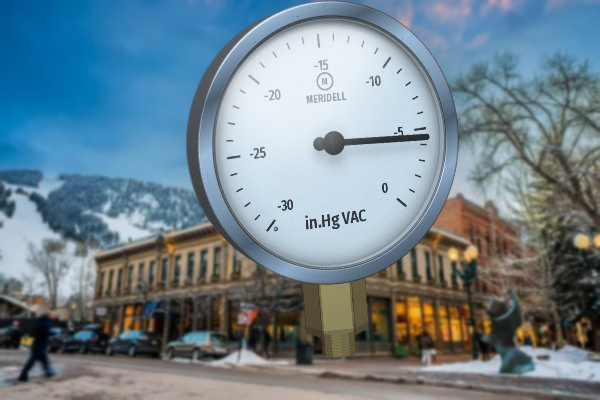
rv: -4.5; inHg
